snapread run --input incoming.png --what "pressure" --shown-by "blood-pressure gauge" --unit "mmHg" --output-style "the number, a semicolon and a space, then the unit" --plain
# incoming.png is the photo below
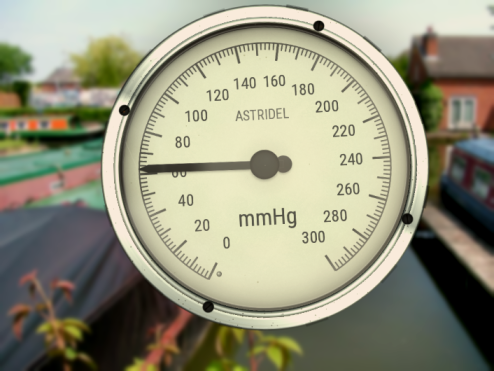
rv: 62; mmHg
